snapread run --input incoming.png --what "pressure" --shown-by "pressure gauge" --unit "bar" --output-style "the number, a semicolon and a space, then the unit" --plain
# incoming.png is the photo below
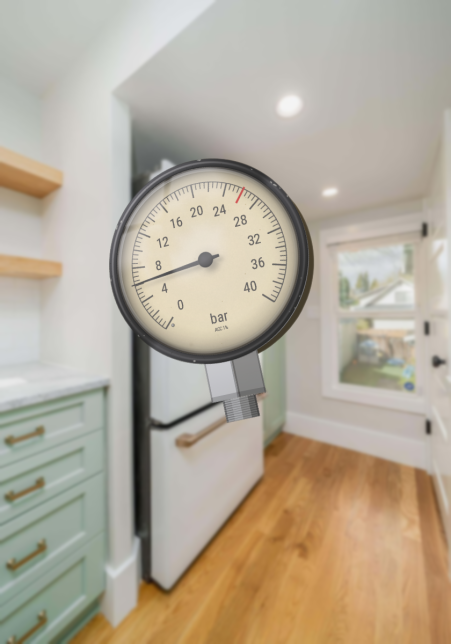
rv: 6; bar
